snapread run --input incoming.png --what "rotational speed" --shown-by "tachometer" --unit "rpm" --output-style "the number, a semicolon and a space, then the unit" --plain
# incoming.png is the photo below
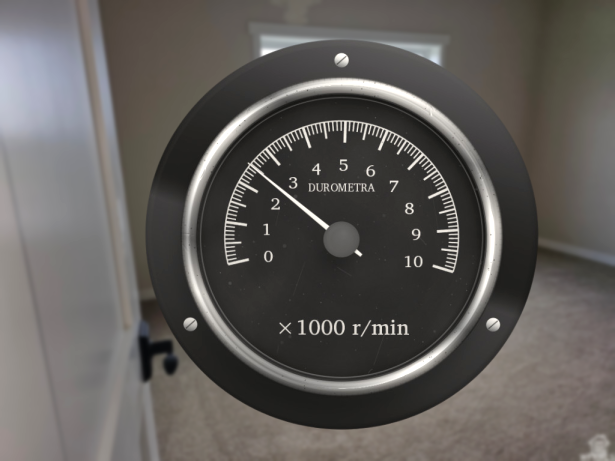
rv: 2500; rpm
